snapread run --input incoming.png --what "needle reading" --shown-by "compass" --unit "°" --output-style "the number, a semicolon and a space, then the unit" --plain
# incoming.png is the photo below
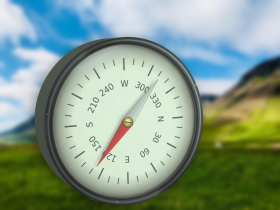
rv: 130; °
